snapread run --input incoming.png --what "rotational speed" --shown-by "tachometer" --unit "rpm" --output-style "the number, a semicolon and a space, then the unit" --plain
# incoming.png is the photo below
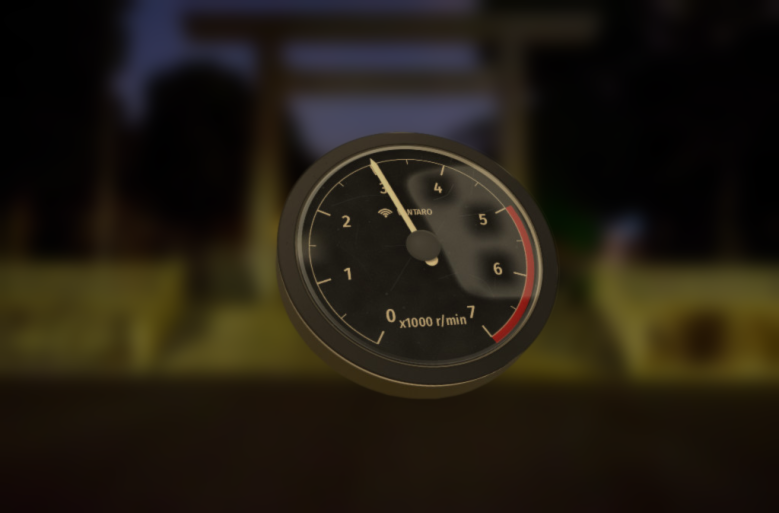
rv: 3000; rpm
